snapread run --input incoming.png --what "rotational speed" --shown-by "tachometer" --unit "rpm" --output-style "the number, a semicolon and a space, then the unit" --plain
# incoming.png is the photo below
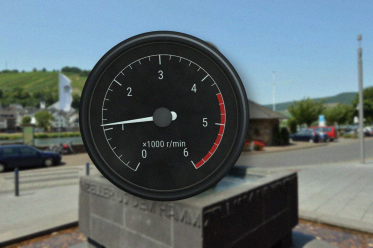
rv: 1100; rpm
